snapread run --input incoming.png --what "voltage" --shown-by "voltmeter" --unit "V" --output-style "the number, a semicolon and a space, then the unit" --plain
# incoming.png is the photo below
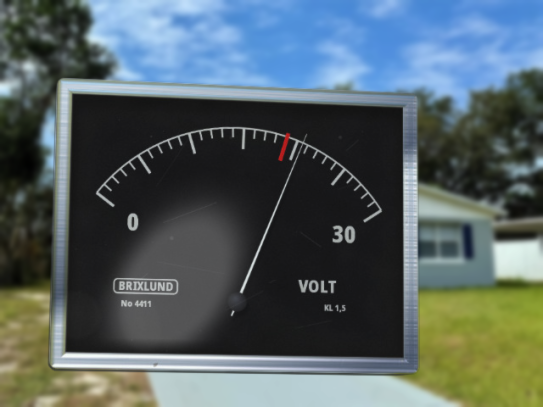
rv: 20.5; V
